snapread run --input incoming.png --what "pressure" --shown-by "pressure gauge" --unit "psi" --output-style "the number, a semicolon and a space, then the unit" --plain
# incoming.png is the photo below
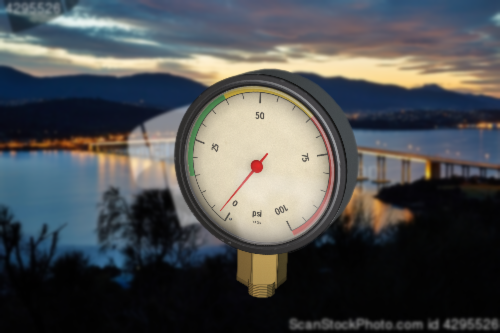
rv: 2.5; psi
